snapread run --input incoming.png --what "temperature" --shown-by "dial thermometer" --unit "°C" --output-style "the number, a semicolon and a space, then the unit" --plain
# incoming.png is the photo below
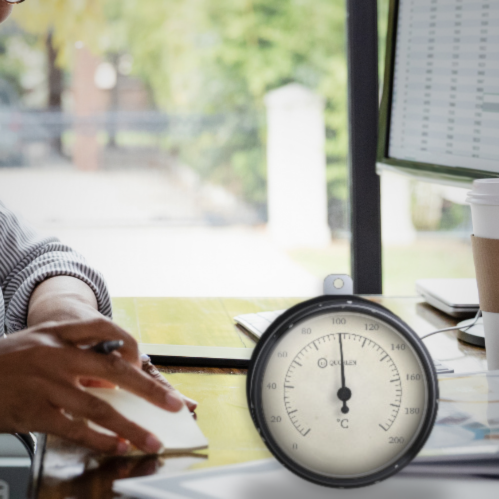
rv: 100; °C
